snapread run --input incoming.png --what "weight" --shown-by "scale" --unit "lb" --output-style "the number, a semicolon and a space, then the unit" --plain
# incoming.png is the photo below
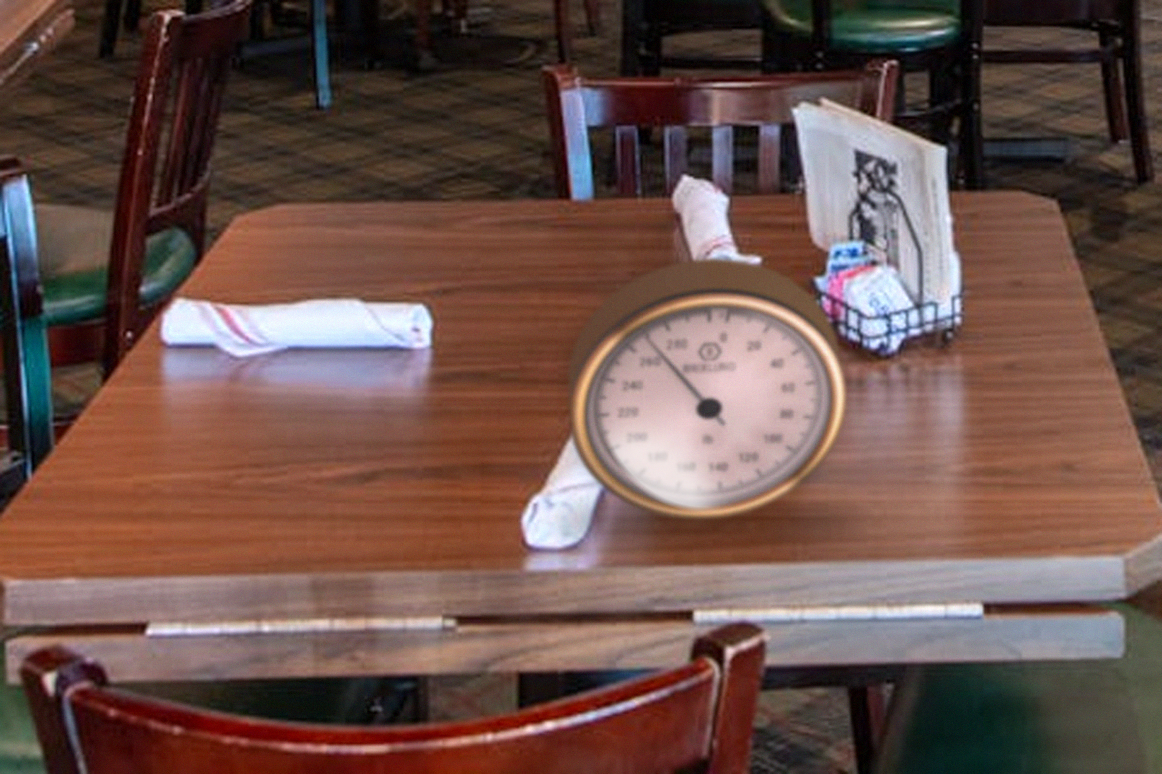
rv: 270; lb
